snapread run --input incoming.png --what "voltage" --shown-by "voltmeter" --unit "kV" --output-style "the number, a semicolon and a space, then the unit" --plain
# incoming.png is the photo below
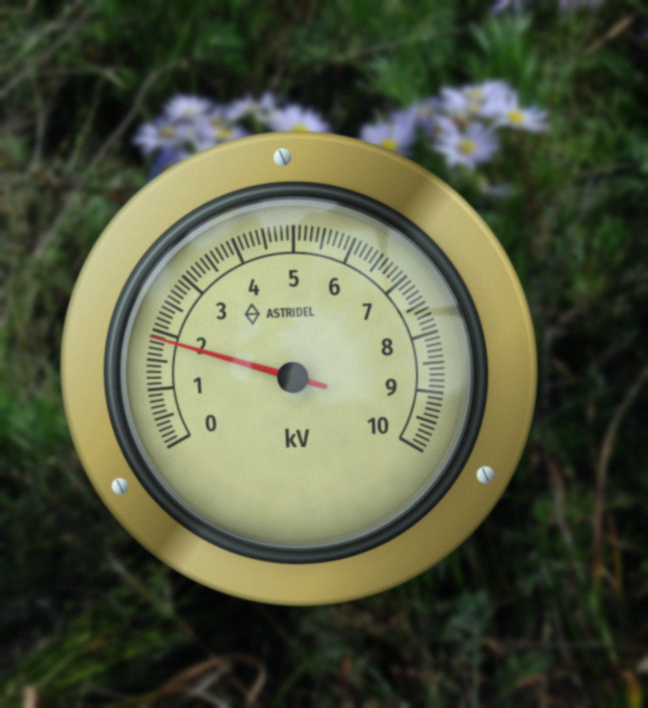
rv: 1.9; kV
